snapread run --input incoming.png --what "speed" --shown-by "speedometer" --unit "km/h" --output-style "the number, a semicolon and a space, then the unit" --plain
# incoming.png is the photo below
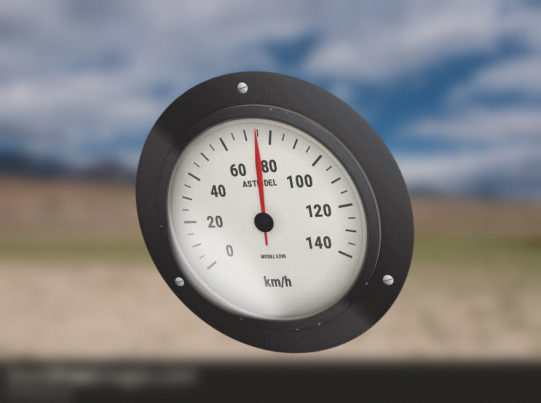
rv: 75; km/h
